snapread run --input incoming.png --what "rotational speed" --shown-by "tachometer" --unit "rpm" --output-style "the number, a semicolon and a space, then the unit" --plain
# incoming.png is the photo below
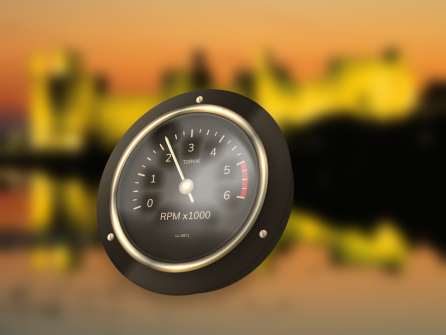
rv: 2250; rpm
